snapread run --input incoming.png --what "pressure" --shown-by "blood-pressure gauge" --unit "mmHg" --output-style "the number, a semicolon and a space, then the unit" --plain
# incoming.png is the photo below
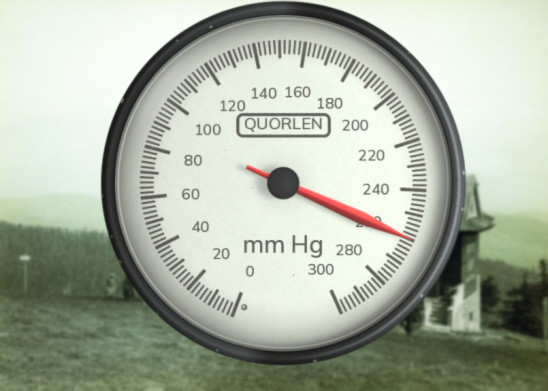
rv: 260; mmHg
